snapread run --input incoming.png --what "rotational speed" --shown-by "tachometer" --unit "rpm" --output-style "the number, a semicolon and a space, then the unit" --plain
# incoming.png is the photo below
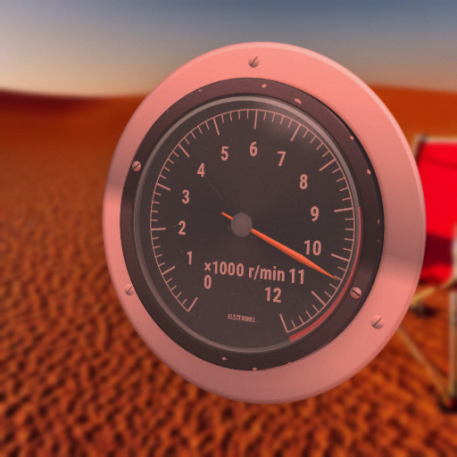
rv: 10400; rpm
